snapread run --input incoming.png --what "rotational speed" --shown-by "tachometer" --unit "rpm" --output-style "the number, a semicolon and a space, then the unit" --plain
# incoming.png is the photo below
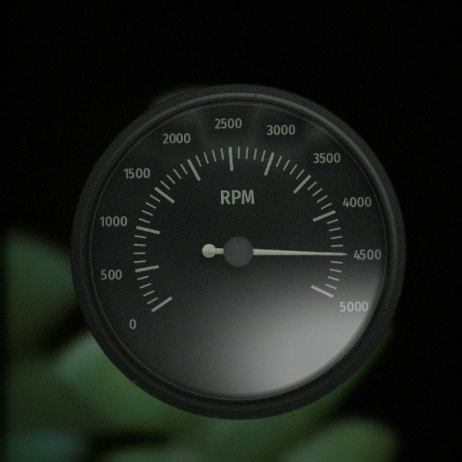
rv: 4500; rpm
